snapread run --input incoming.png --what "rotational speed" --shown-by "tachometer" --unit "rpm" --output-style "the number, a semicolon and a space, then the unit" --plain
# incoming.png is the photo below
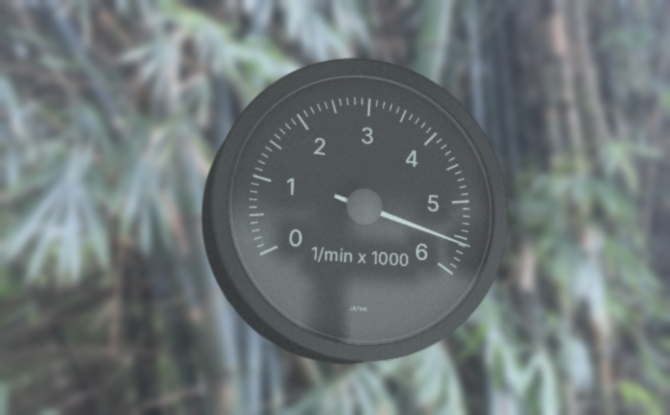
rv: 5600; rpm
